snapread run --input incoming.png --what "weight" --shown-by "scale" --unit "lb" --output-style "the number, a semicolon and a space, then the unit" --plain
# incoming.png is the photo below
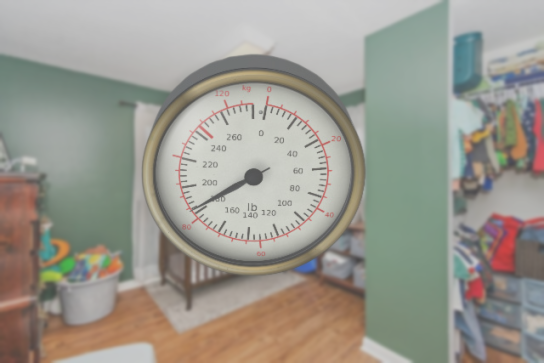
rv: 184; lb
